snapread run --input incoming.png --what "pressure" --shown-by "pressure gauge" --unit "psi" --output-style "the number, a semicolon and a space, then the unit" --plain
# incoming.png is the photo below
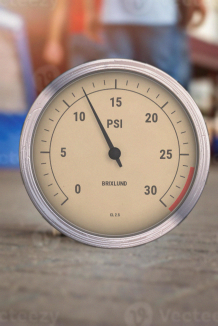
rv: 12; psi
